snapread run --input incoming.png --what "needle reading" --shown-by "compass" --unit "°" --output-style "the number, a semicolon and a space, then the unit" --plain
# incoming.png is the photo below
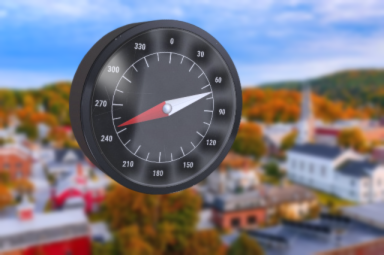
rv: 247.5; °
